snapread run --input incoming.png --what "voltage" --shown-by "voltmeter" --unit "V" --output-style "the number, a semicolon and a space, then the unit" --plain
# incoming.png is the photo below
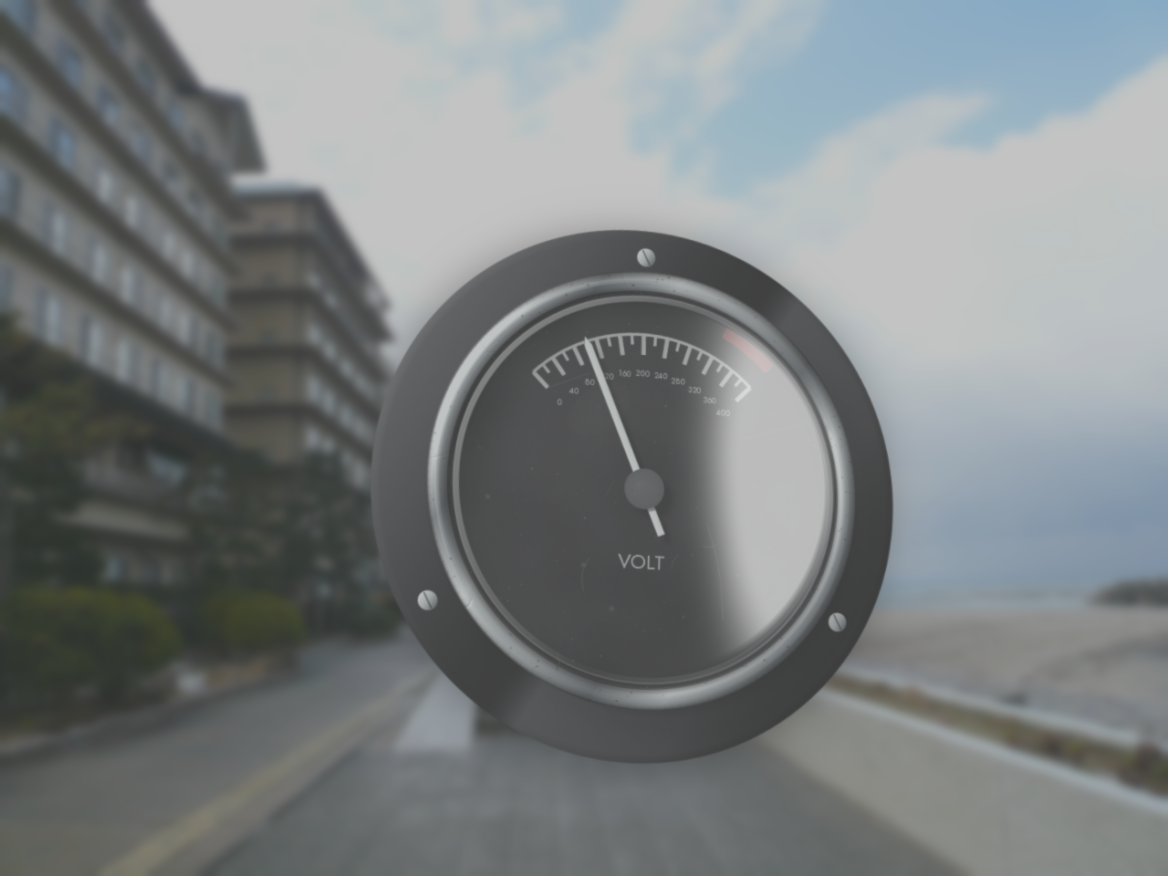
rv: 100; V
